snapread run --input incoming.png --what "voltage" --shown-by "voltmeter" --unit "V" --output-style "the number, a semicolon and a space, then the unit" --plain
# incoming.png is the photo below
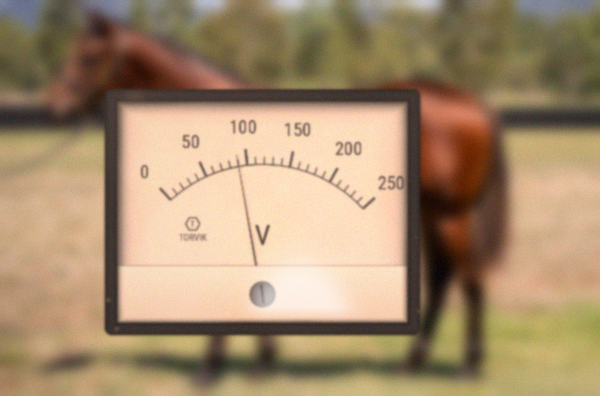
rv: 90; V
